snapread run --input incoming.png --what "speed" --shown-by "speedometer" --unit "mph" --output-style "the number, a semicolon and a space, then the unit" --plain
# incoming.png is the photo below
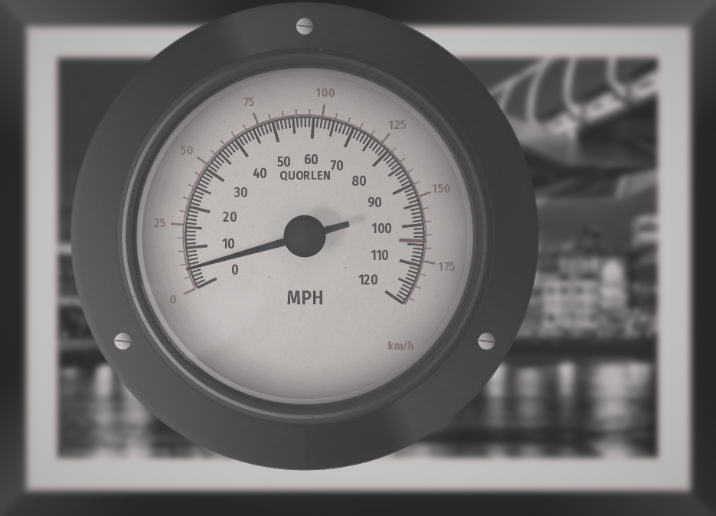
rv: 5; mph
